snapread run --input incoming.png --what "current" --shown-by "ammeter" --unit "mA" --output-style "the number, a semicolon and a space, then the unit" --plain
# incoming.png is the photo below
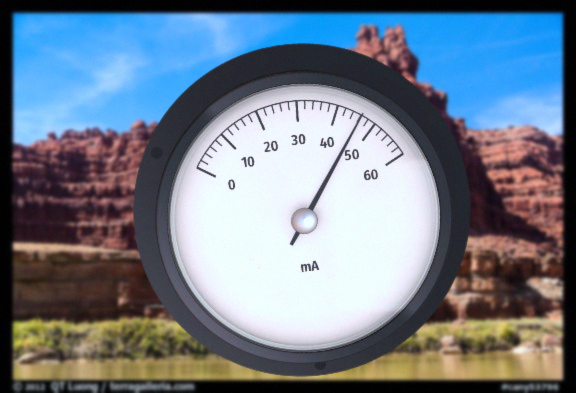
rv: 46; mA
